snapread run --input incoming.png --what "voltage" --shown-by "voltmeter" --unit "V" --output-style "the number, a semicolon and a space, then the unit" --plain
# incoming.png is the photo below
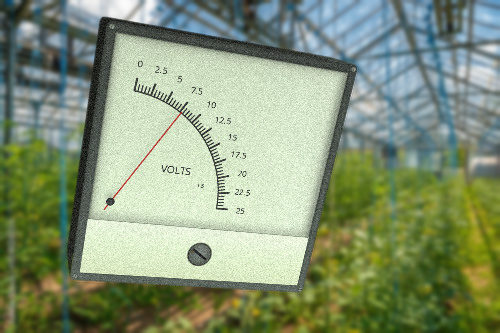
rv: 7.5; V
